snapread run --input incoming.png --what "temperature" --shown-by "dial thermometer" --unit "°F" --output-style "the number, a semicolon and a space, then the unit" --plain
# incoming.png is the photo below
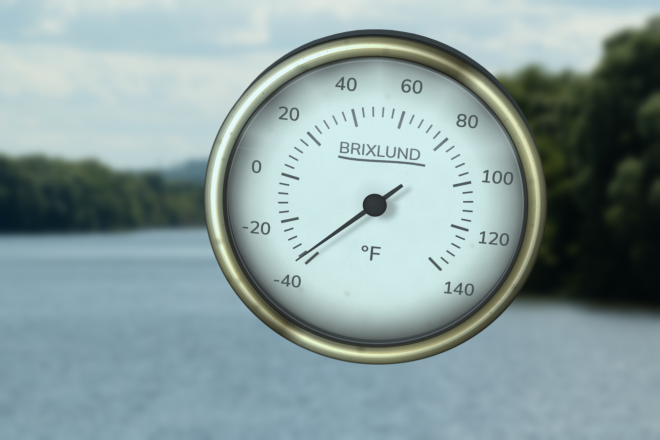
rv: -36; °F
